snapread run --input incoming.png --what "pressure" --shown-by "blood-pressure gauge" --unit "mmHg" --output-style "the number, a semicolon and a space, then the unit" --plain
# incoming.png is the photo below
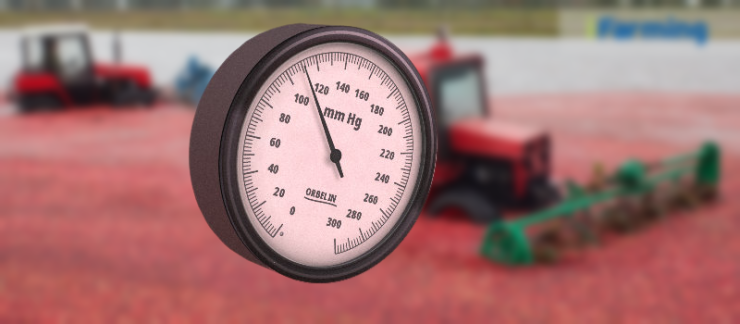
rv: 110; mmHg
